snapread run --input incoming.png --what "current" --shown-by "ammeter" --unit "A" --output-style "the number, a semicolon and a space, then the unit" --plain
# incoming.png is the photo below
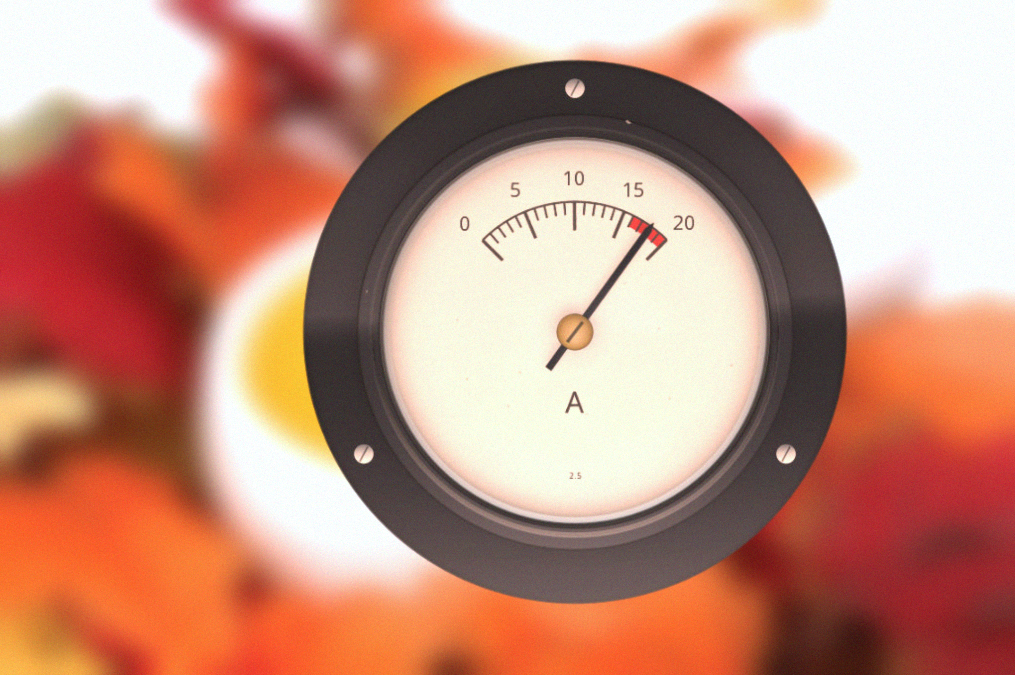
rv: 18; A
